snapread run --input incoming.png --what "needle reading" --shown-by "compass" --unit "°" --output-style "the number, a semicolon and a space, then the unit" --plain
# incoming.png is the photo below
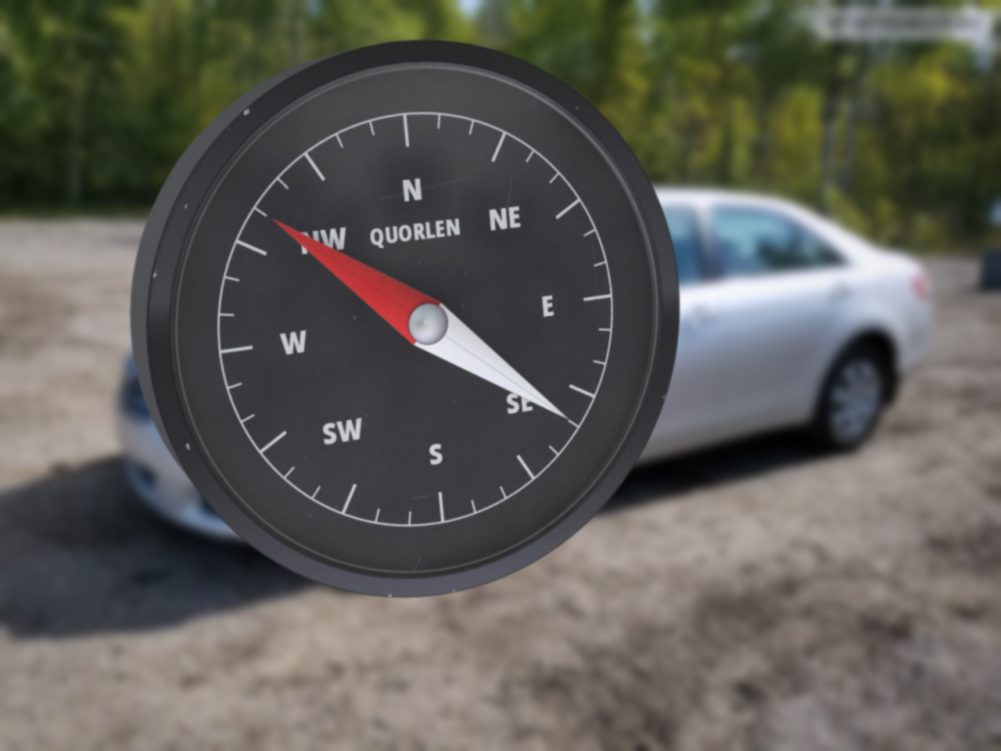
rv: 310; °
